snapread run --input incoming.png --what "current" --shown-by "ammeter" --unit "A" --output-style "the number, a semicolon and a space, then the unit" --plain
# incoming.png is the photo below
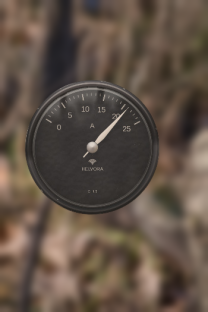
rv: 21; A
